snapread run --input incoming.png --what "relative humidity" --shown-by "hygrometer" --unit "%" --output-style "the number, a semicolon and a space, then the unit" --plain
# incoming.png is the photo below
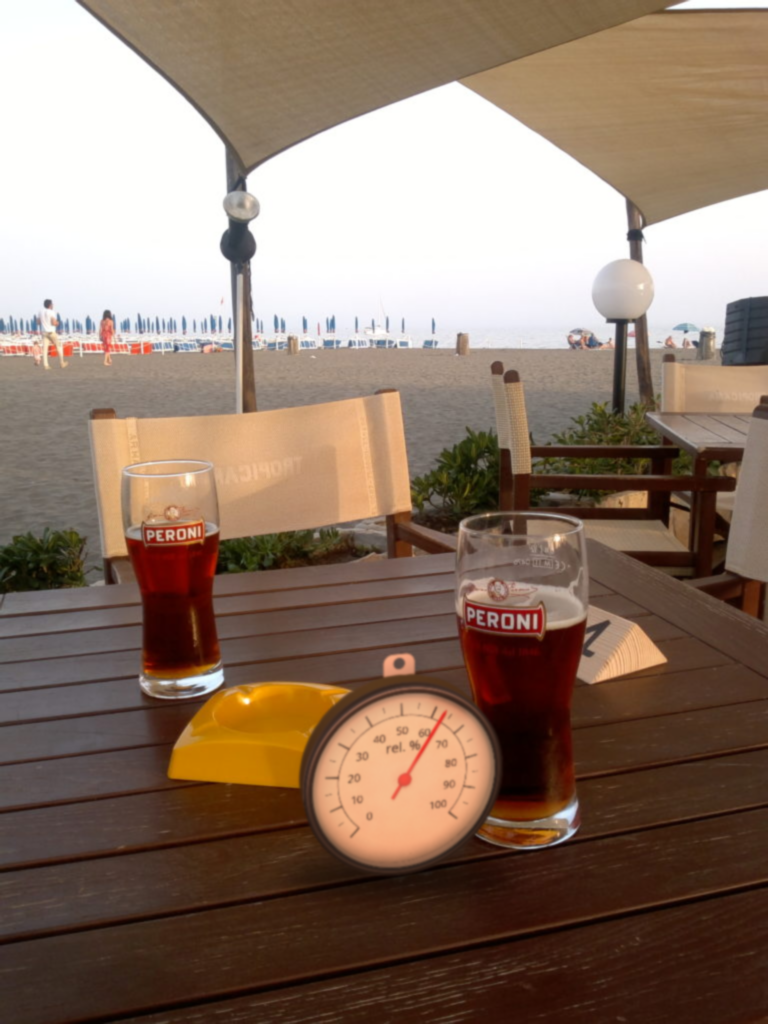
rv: 62.5; %
